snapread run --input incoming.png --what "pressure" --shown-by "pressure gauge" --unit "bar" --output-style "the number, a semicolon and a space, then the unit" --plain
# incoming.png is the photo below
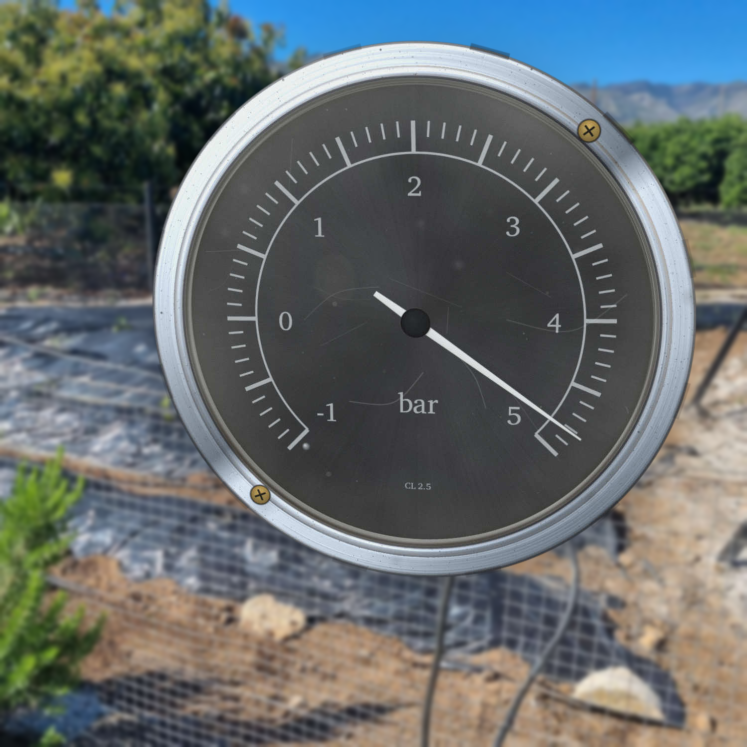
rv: 4.8; bar
